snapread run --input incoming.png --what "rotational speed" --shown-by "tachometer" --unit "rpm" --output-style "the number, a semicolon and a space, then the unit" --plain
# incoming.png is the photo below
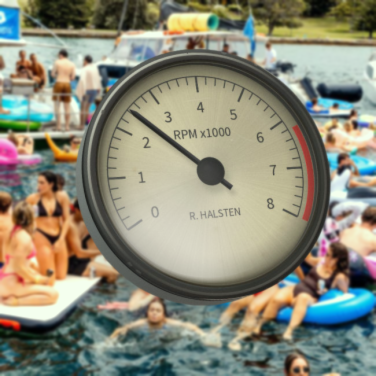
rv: 2400; rpm
